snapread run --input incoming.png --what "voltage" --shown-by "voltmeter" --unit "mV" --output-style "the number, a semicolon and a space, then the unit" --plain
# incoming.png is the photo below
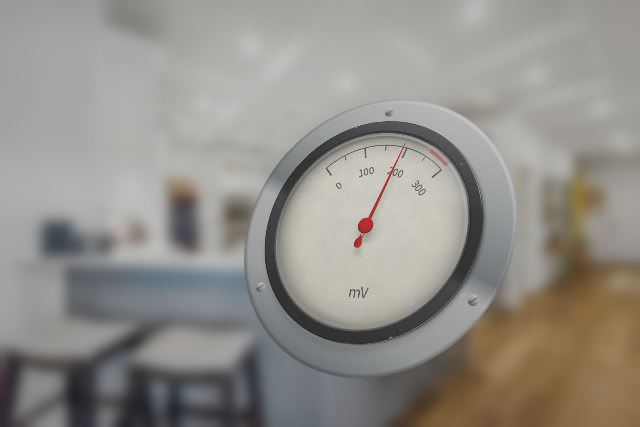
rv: 200; mV
